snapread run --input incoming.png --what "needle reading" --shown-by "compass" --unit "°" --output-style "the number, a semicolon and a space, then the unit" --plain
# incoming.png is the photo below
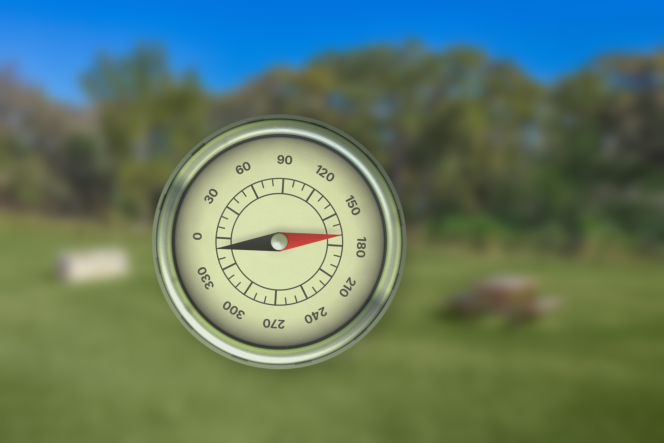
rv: 170; °
